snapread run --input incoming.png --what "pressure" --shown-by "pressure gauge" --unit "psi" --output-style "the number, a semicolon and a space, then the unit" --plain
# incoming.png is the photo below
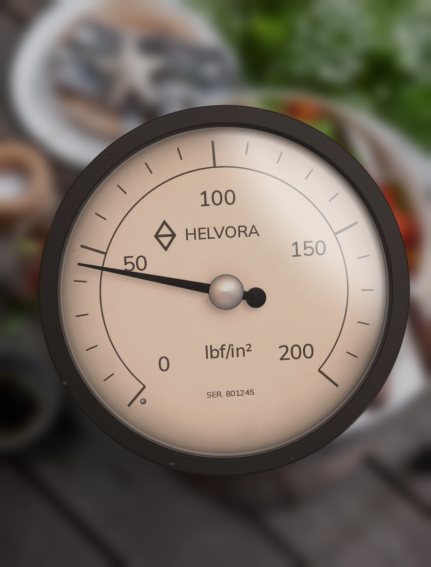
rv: 45; psi
